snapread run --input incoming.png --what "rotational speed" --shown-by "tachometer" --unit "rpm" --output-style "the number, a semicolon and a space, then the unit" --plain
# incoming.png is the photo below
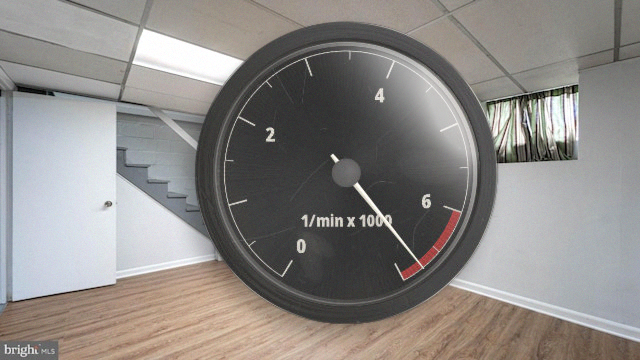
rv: 6750; rpm
